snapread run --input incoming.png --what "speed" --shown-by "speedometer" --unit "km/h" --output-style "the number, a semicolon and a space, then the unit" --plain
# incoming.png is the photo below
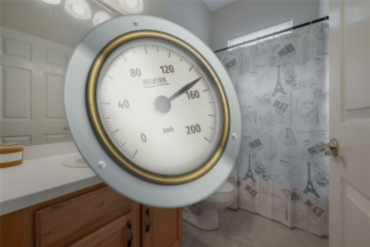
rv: 150; km/h
